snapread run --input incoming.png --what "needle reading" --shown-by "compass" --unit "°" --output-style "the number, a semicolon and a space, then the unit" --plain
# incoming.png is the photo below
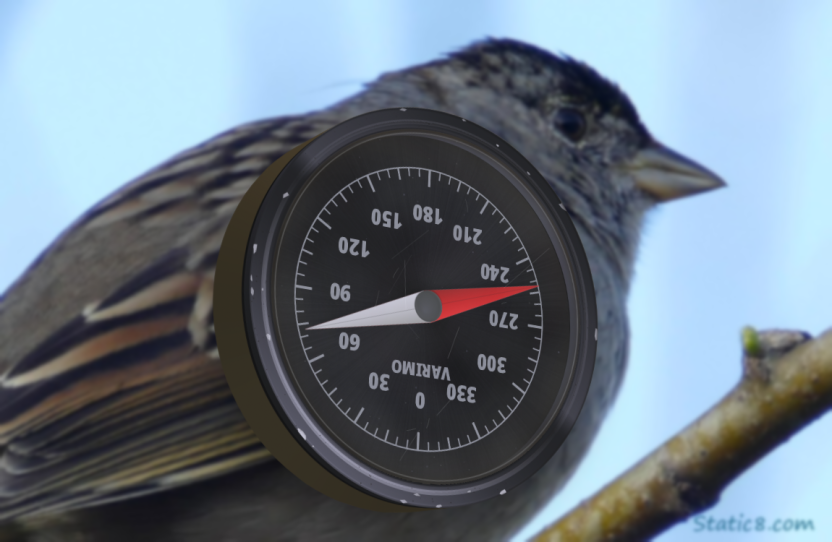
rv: 252.5; °
